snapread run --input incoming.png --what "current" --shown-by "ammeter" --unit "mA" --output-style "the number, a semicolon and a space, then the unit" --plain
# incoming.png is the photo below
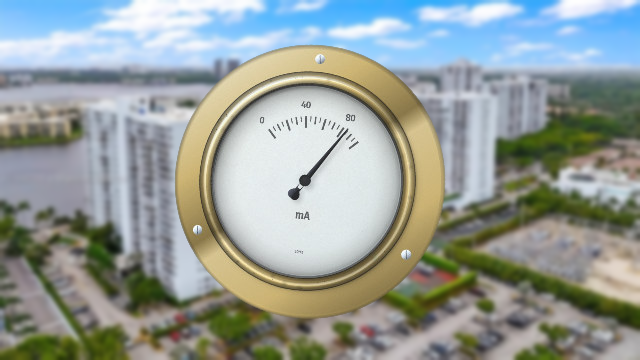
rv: 85; mA
